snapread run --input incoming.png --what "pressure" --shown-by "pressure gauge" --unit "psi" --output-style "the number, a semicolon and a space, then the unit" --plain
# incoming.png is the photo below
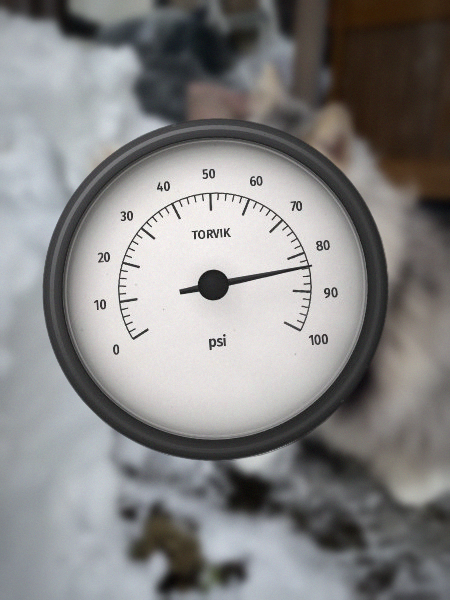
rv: 84; psi
